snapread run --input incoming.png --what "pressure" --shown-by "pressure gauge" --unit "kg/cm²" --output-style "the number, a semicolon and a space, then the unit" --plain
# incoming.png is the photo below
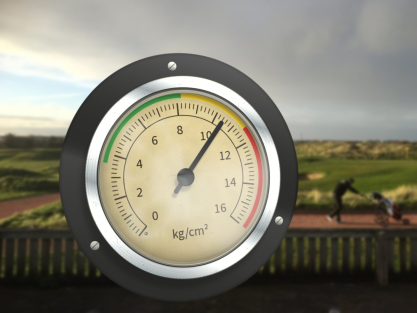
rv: 10.4; kg/cm²
